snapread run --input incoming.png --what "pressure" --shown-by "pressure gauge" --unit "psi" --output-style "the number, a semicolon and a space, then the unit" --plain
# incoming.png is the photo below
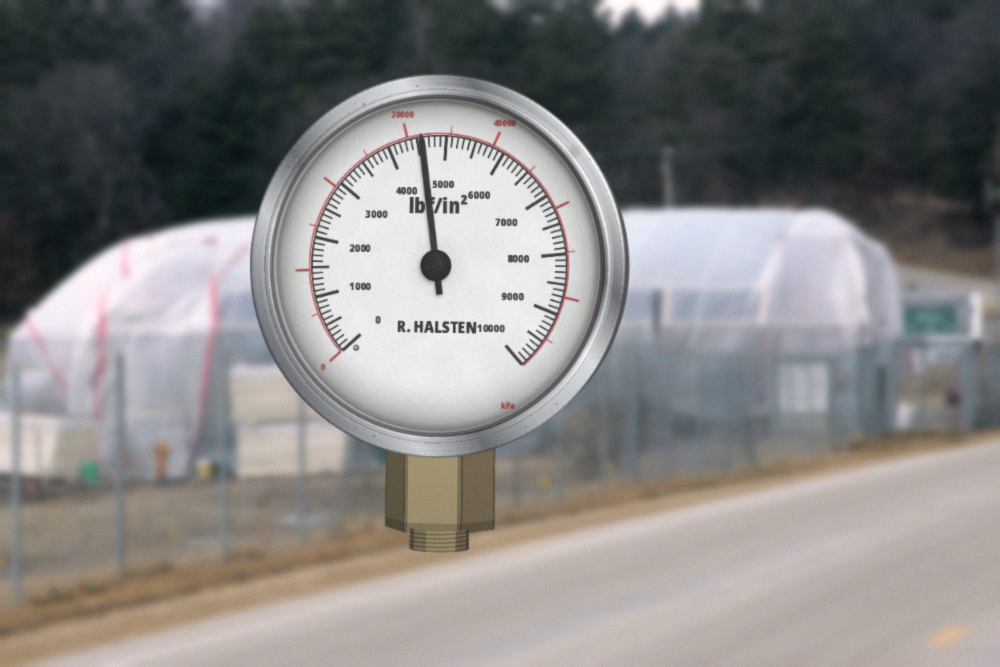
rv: 4600; psi
